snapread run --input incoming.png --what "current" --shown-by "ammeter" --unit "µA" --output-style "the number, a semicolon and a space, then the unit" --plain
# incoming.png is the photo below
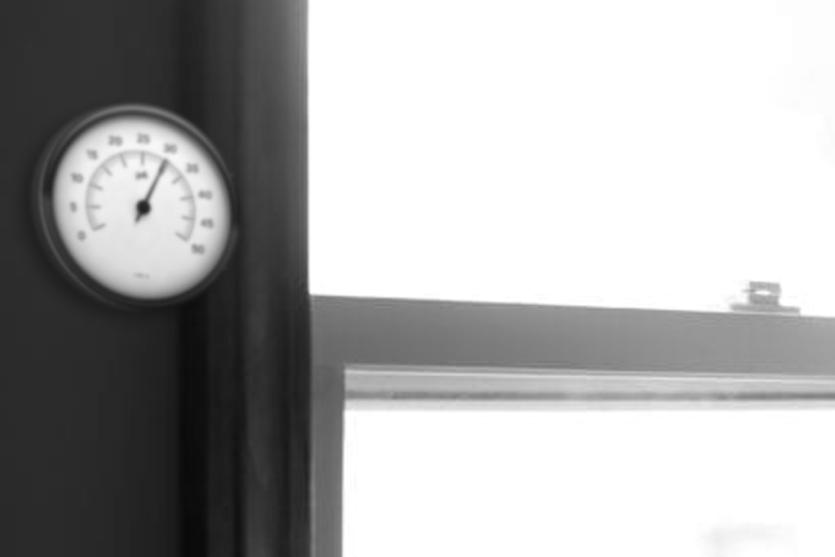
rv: 30; µA
